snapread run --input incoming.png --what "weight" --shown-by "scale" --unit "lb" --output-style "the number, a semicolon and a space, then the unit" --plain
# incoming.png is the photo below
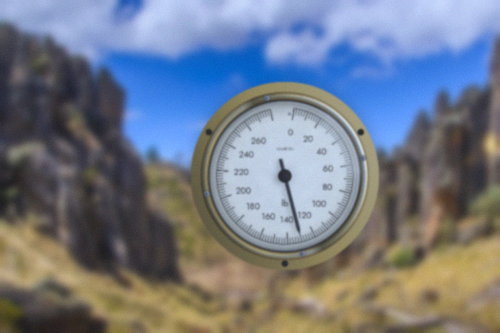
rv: 130; lb
